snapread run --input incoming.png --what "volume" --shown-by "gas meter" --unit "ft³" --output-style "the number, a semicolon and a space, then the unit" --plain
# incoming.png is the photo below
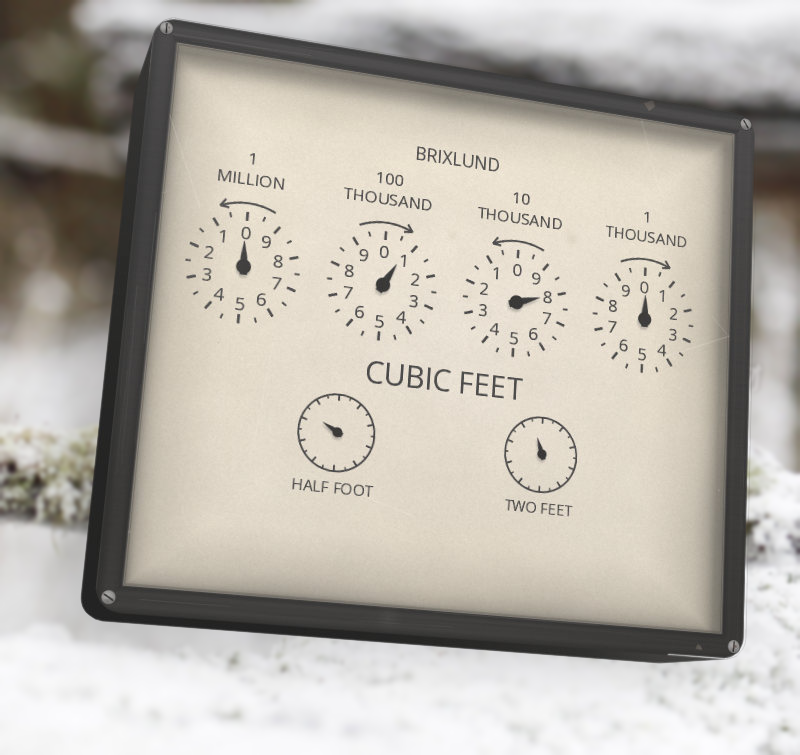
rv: 8000; ft³
